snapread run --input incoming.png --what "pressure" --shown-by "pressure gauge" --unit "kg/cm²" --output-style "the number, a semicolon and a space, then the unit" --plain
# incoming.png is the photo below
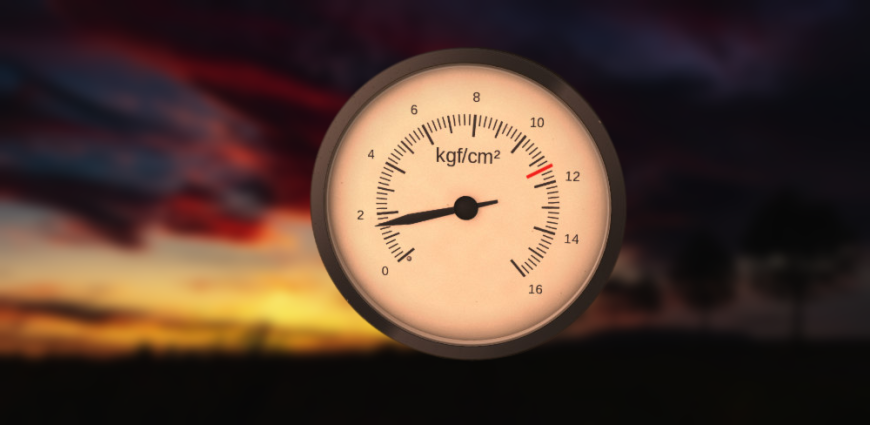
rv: 1.6; kg/cm²
